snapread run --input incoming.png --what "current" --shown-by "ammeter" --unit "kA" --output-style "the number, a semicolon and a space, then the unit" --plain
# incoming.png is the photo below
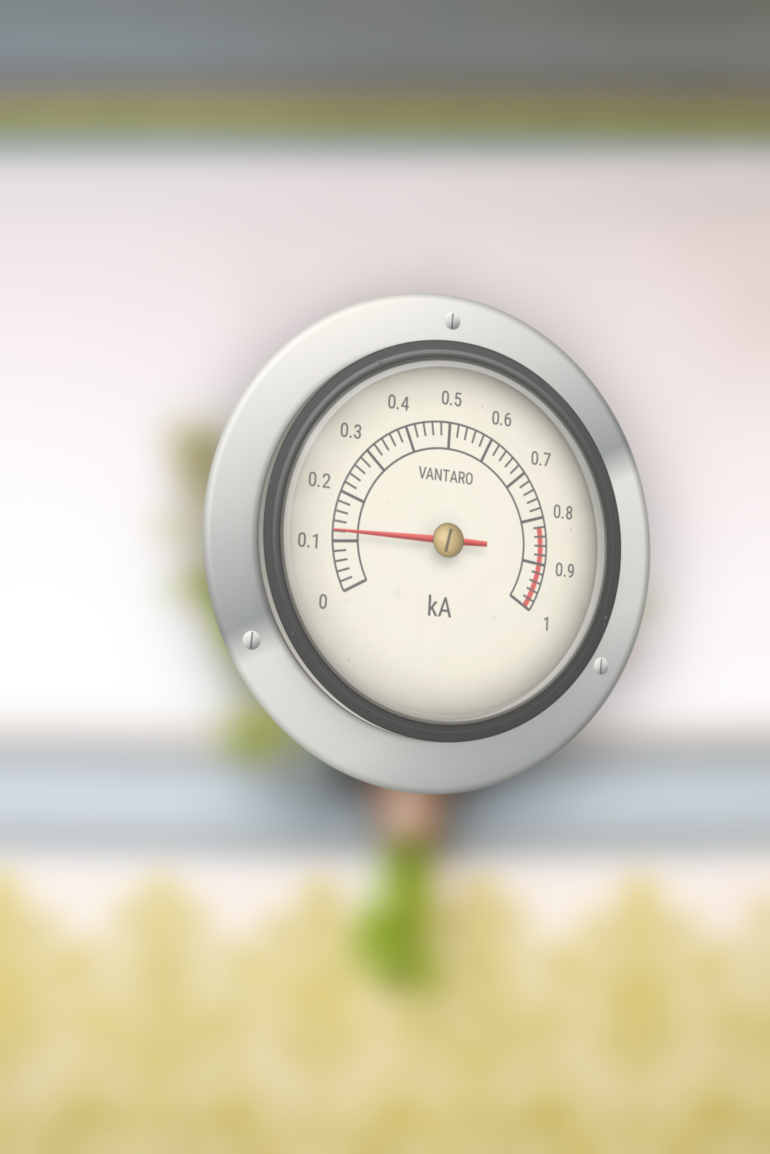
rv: 0.12; kA
